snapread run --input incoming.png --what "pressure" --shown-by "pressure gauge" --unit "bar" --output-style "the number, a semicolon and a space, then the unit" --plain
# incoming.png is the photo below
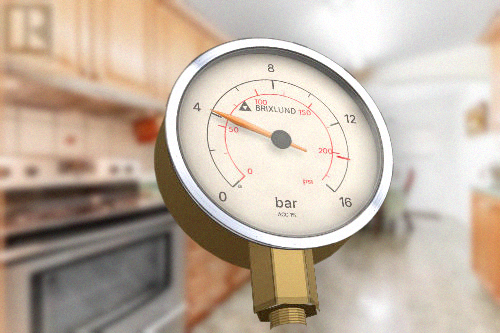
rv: 4; bar
